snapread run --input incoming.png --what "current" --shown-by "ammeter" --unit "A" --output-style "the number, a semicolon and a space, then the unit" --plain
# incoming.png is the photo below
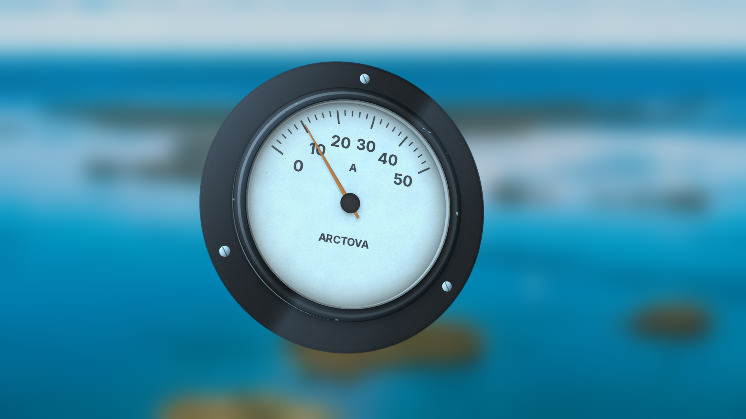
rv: 10; A
